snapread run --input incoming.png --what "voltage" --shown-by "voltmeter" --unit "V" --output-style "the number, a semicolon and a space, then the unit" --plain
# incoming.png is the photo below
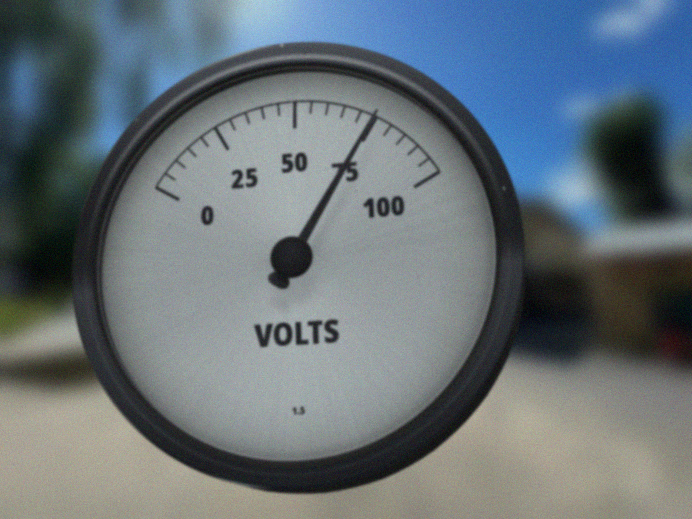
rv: 75; V
